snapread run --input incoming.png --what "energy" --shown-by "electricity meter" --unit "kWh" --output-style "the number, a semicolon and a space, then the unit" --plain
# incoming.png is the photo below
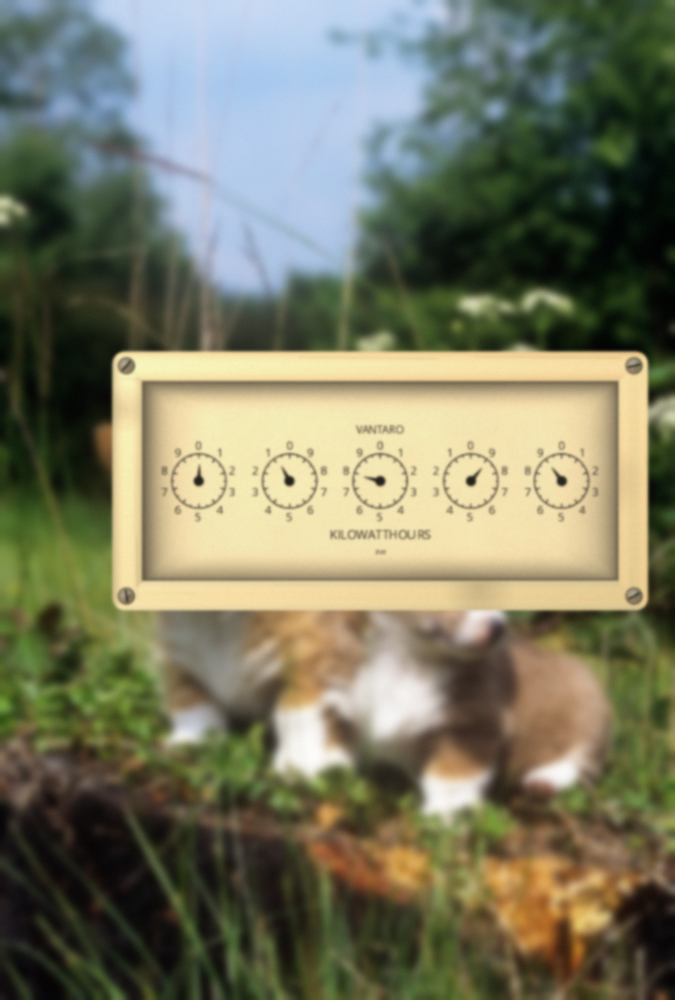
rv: 789; kWh
